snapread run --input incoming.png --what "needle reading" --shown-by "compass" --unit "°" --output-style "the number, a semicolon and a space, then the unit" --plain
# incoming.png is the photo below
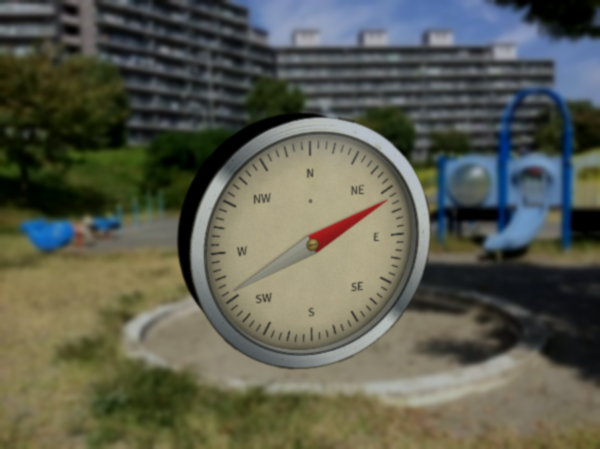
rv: 65; °
